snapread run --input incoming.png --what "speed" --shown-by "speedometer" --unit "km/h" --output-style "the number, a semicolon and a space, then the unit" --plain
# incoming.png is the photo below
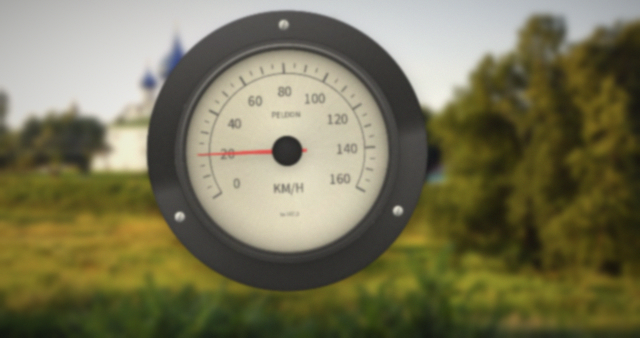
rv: 20; km/h
